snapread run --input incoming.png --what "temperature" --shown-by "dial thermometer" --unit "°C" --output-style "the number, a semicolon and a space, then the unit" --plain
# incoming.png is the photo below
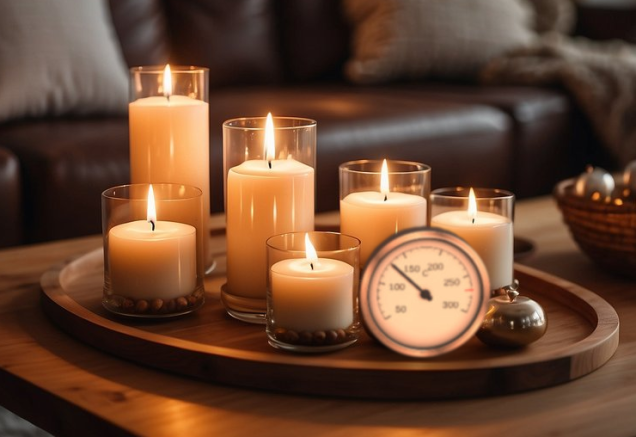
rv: 130; °C
